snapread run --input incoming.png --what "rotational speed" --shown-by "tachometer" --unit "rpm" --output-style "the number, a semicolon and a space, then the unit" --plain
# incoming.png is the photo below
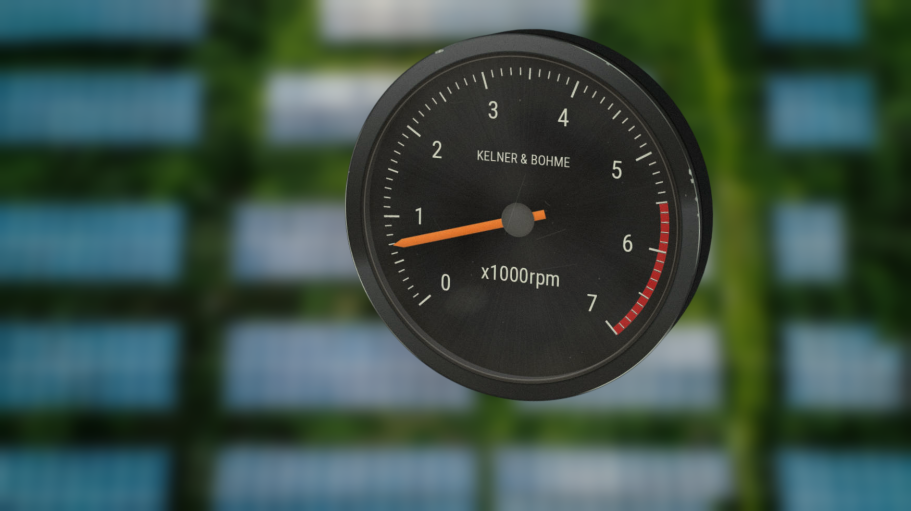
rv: 700; rpm
